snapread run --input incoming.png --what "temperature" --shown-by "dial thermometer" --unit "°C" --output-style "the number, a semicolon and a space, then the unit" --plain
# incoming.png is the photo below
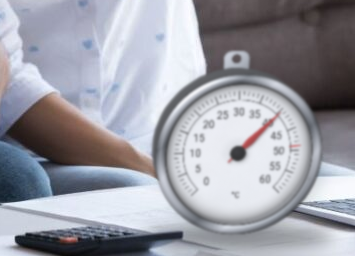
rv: 40; °C
